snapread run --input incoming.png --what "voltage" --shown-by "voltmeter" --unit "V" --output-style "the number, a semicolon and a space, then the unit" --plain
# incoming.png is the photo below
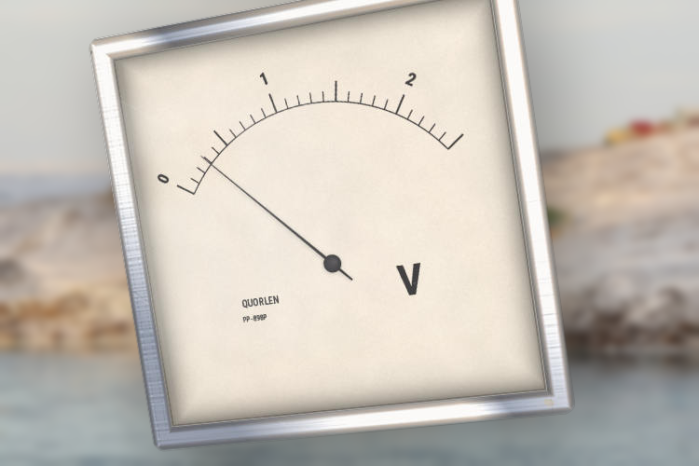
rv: 0.3; V
